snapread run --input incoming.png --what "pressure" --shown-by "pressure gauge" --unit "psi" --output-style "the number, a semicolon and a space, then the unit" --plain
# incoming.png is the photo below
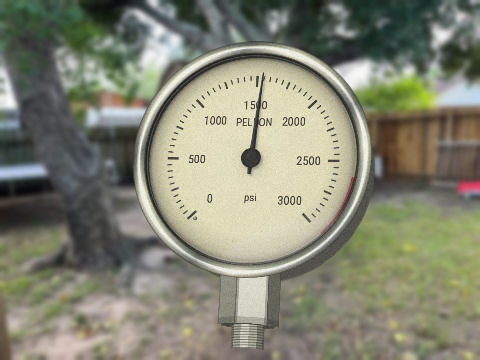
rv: 1550; psi
